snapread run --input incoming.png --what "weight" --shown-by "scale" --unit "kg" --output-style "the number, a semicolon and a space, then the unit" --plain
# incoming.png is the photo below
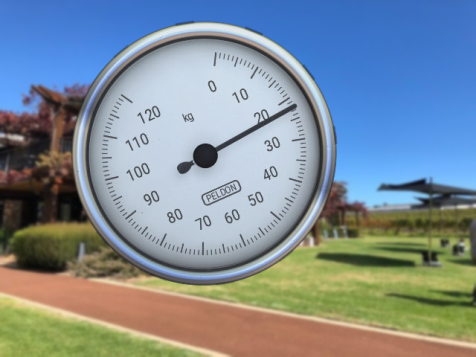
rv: 22; kg
